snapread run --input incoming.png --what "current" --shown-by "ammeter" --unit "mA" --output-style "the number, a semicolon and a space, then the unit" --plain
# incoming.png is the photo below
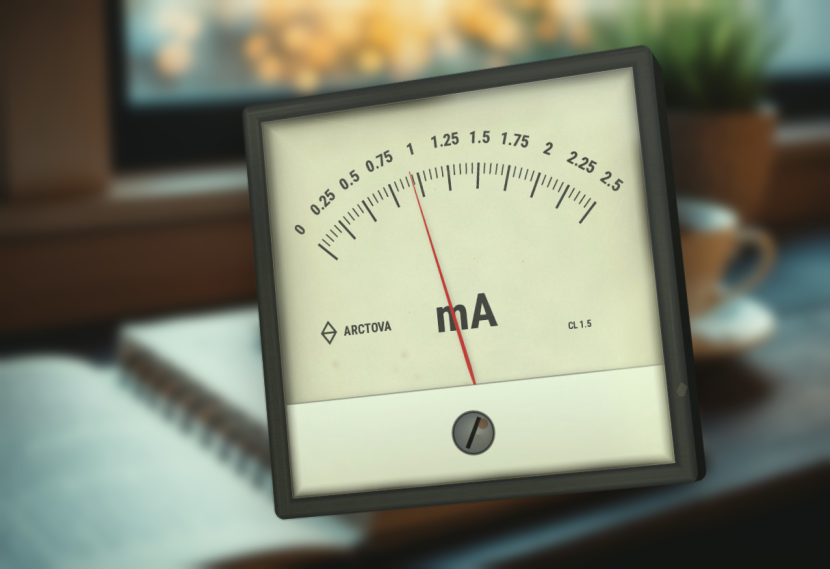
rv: 0.95; mA
